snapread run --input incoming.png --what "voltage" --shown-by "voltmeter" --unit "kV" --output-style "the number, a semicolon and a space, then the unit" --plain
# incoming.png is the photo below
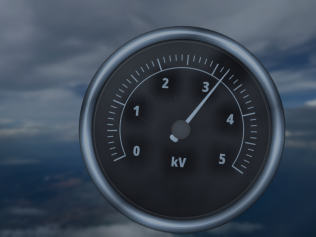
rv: 3.2; kV
